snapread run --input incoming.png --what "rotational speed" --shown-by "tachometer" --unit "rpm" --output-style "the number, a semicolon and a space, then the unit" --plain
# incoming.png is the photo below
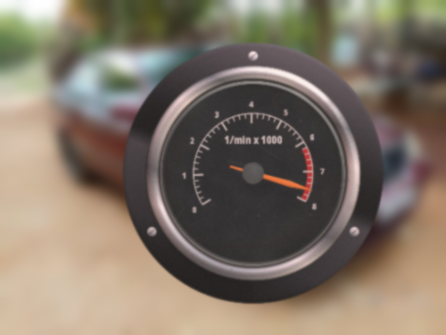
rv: 7600; rpm
